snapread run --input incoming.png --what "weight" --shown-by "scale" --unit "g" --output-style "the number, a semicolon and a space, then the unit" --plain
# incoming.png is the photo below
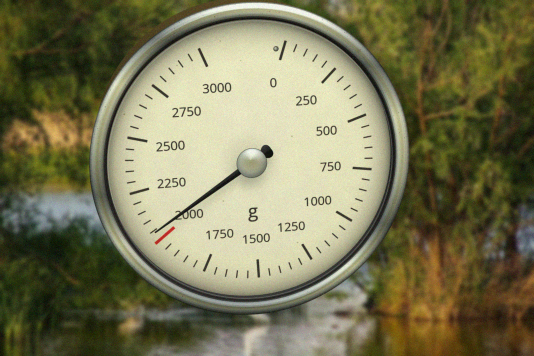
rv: 2050; g
